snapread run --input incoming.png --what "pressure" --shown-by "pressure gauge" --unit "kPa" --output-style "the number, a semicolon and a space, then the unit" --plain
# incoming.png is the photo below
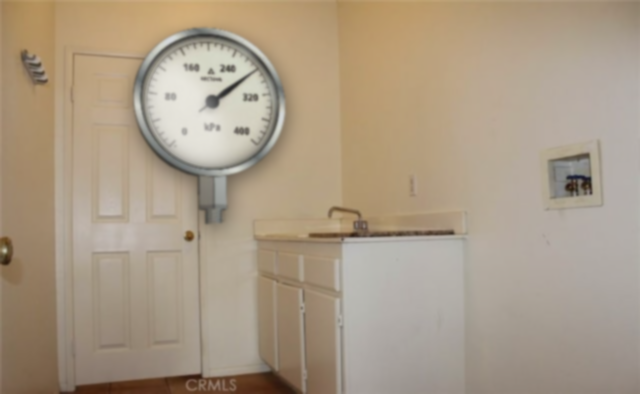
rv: 280; kPa
